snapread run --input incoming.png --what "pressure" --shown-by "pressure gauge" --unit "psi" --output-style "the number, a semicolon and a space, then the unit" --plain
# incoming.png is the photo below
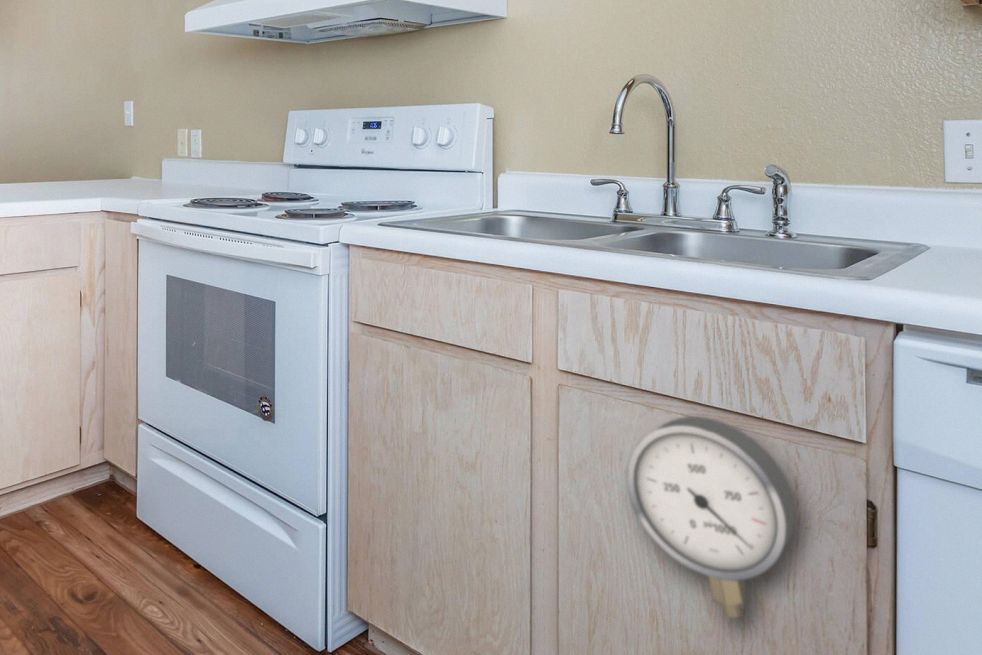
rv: 950; psi
